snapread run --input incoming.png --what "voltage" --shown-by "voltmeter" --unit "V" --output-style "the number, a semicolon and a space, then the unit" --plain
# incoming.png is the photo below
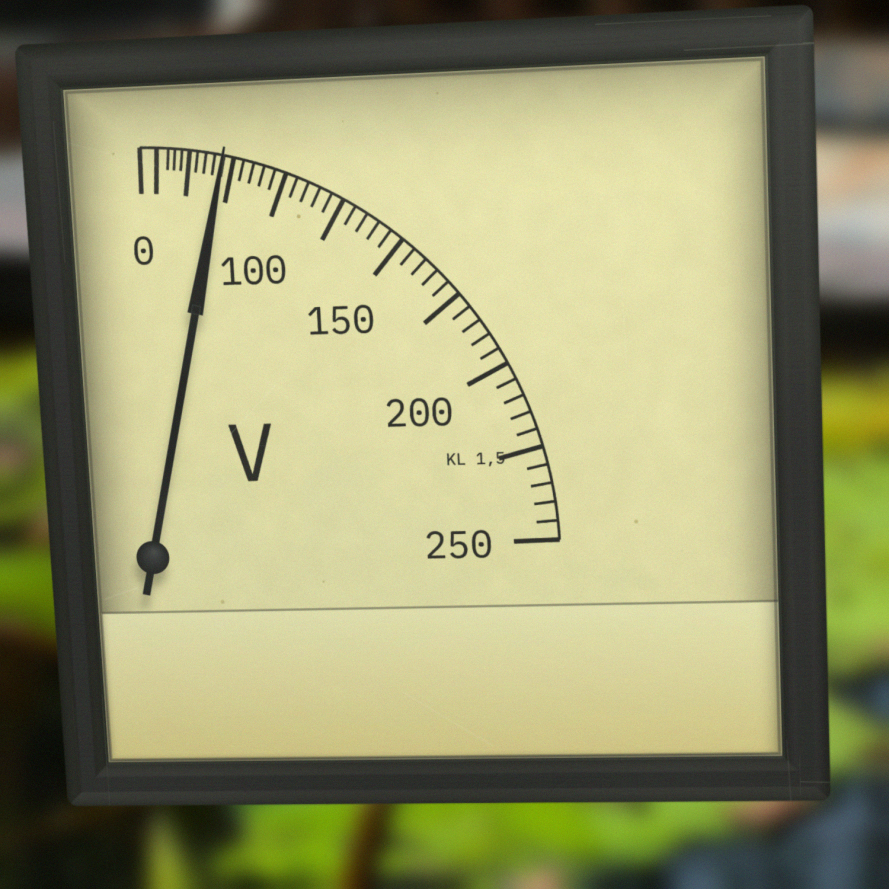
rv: 70; V
